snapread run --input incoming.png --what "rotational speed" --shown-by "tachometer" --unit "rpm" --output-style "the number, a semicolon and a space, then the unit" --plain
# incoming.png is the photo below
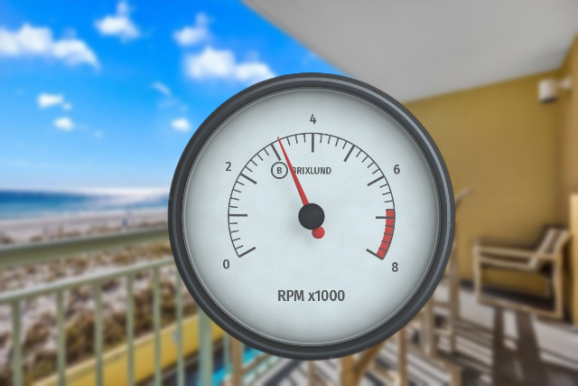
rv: 3200; rpm
